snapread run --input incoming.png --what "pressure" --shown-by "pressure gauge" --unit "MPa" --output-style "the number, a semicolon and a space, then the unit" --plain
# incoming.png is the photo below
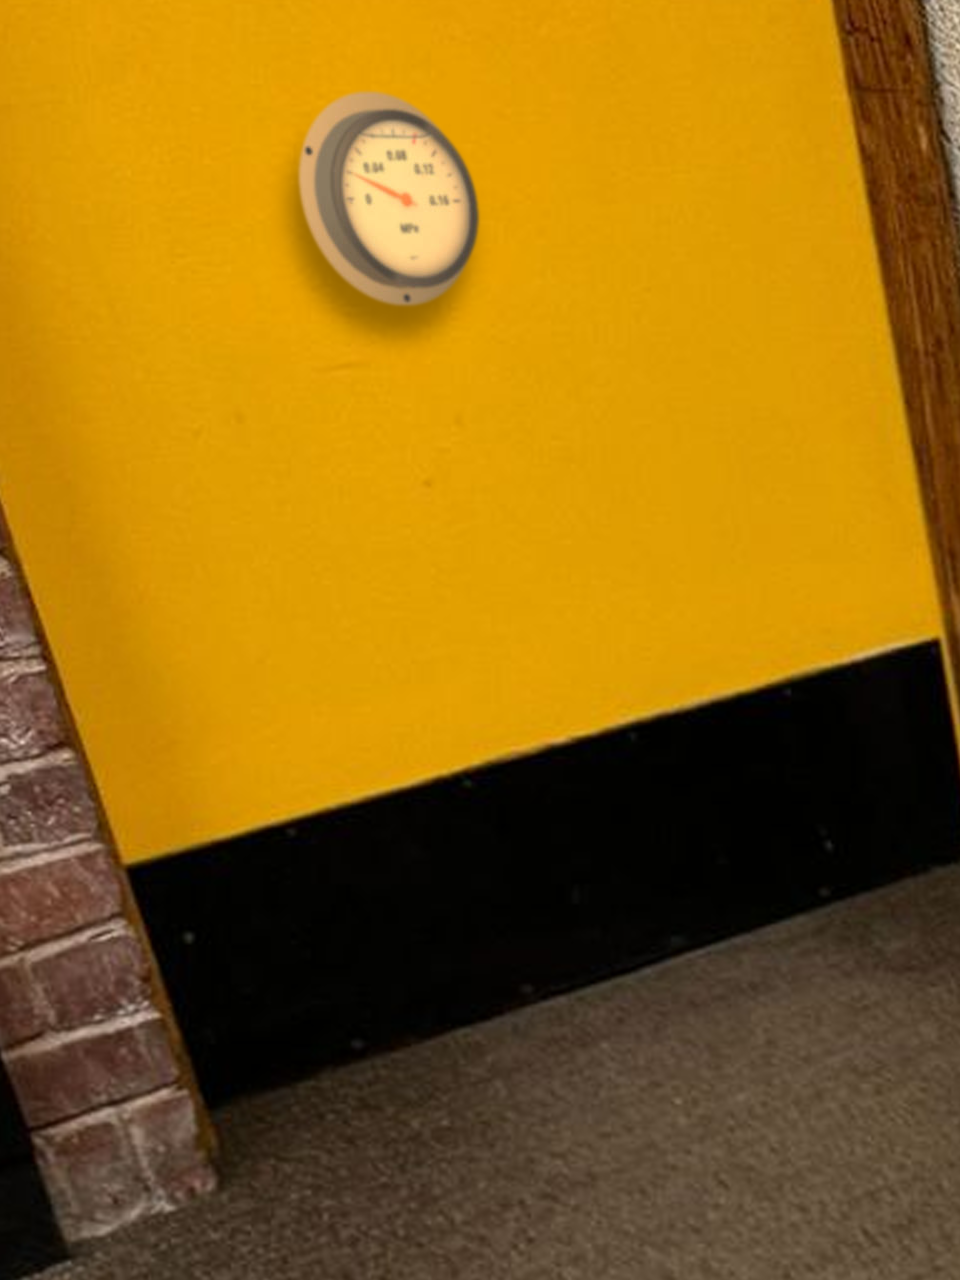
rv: 0.02; MPa
